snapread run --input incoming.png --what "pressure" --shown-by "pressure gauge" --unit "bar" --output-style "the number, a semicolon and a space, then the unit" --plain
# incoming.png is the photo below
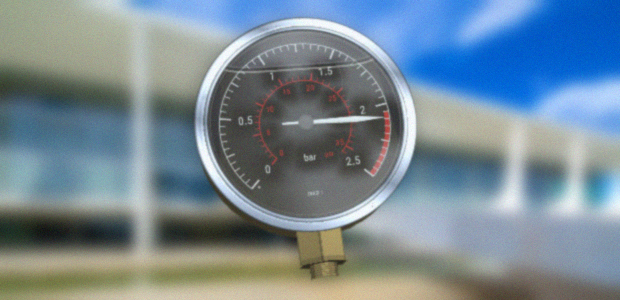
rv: 2.1; bar
